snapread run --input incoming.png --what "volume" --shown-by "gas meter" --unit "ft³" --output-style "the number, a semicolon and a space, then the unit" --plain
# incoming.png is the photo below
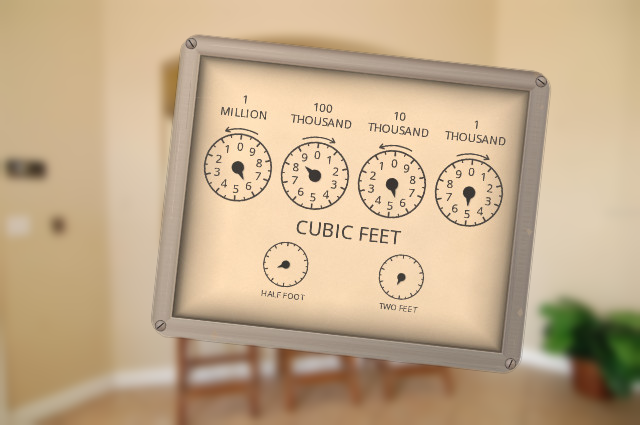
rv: 585500; ft³
